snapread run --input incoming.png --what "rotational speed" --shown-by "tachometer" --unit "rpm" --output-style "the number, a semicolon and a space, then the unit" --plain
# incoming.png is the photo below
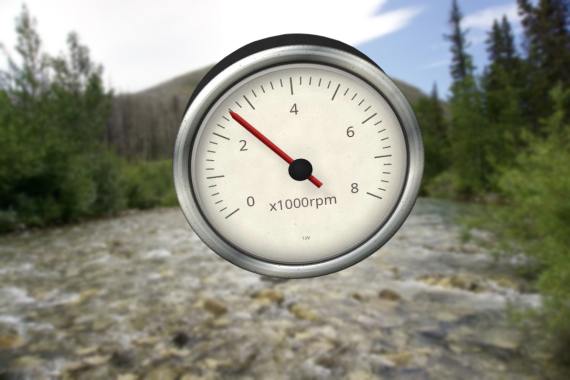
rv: 2600; rpm
